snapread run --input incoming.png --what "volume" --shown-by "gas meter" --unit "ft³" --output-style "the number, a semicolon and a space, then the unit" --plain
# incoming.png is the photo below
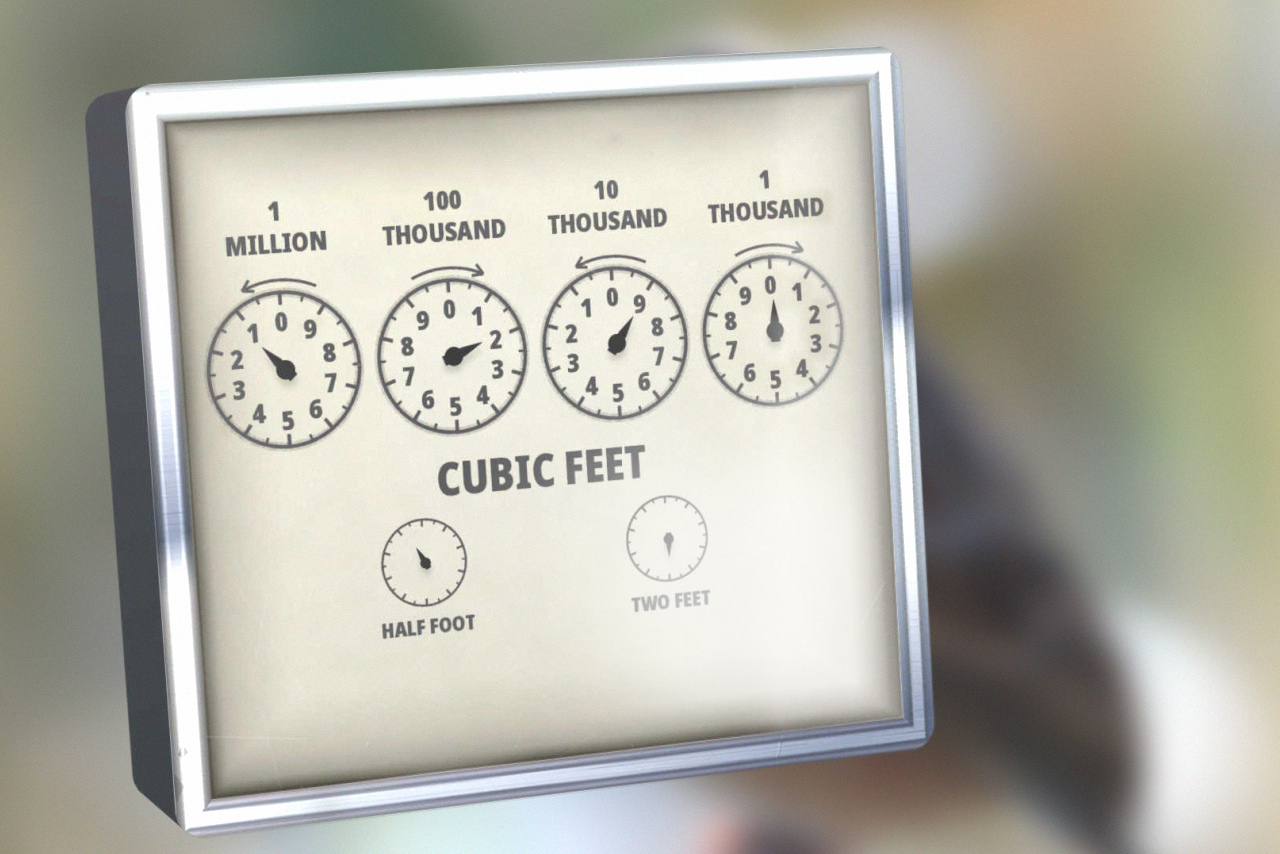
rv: 119000; ft³
